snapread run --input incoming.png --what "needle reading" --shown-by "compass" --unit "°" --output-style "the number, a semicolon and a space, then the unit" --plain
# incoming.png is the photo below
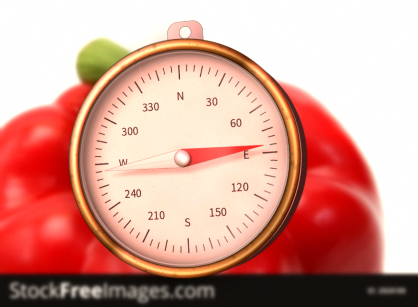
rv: 85; °
